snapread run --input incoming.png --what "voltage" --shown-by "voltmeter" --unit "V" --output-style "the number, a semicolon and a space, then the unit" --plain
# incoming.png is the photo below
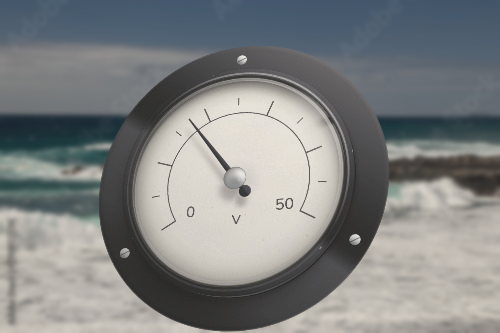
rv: 17.5; V
